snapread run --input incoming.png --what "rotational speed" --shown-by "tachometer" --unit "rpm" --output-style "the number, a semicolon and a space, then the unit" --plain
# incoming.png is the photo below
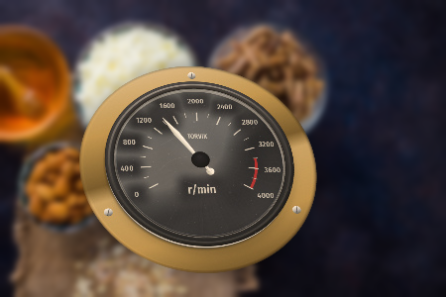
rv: 1400; rpm
